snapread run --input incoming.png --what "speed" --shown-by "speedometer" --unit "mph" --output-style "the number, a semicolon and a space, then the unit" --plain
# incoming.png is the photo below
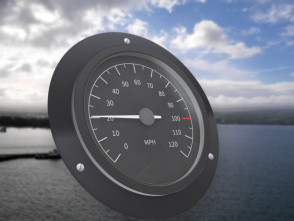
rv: 20; mph
